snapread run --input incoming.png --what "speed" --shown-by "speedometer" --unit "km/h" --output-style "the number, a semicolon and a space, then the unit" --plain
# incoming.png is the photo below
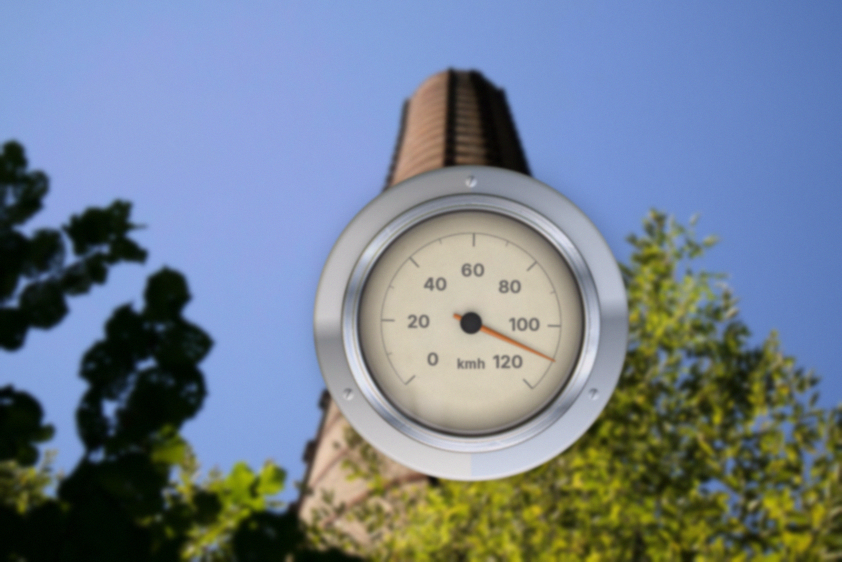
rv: 110; km/h
